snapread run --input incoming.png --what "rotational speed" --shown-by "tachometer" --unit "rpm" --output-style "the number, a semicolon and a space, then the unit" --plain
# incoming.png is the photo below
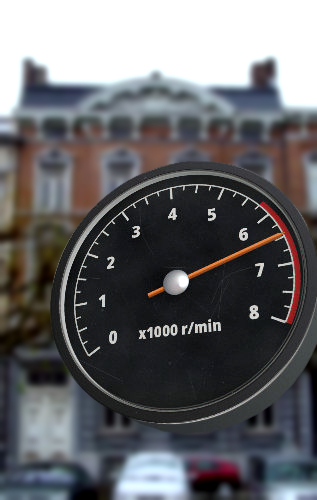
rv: 6500; rpm
